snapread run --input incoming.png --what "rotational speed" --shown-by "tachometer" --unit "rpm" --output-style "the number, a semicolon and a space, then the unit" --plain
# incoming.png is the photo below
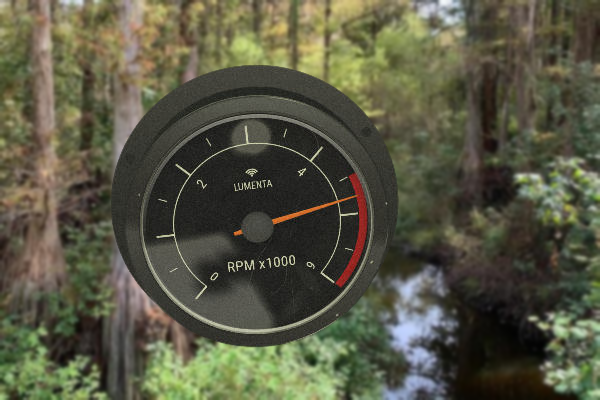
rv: 4750; rpm
